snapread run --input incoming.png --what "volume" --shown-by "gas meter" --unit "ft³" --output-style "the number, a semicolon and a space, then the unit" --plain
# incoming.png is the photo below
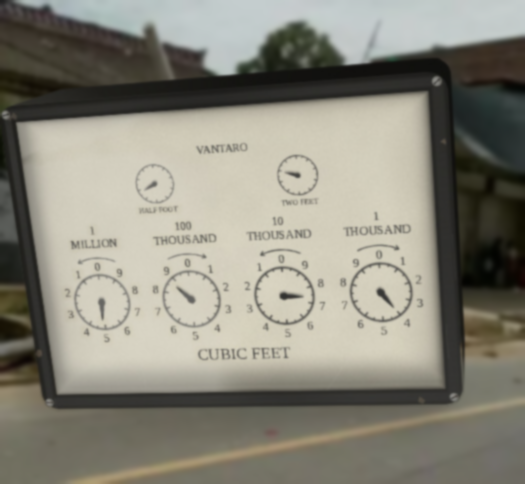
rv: 487400; ft³
